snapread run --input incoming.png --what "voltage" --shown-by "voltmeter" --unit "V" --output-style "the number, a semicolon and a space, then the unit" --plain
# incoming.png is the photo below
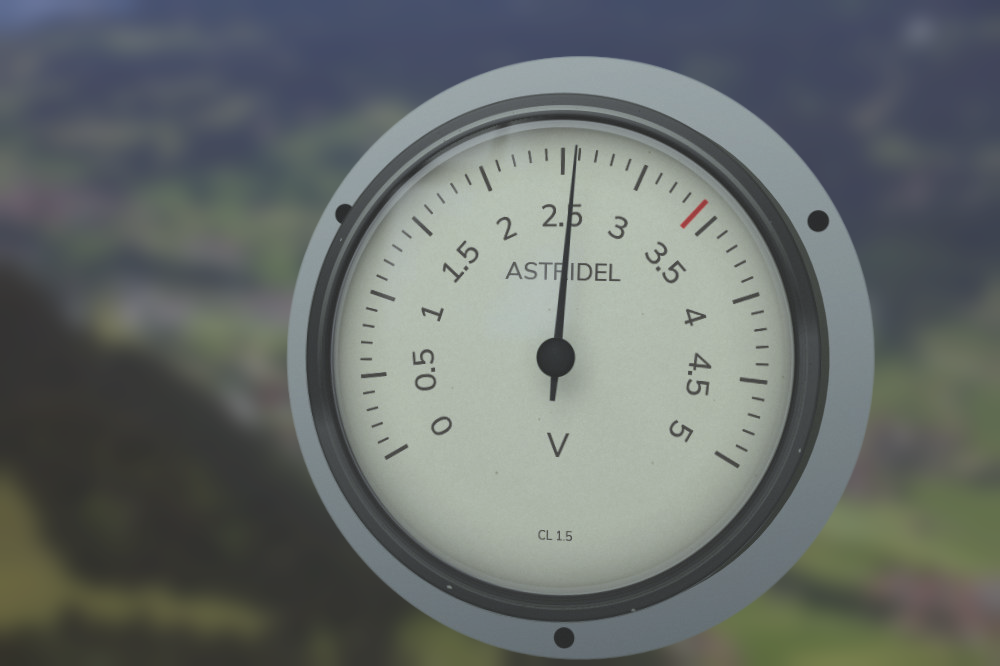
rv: 2.6; V
